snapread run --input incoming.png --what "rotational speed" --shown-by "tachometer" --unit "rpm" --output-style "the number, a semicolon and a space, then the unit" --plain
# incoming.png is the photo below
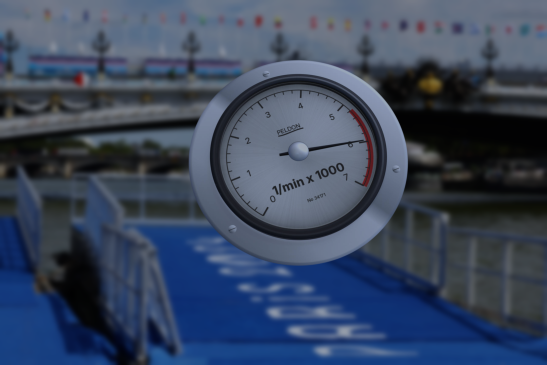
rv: 6000; rpm
